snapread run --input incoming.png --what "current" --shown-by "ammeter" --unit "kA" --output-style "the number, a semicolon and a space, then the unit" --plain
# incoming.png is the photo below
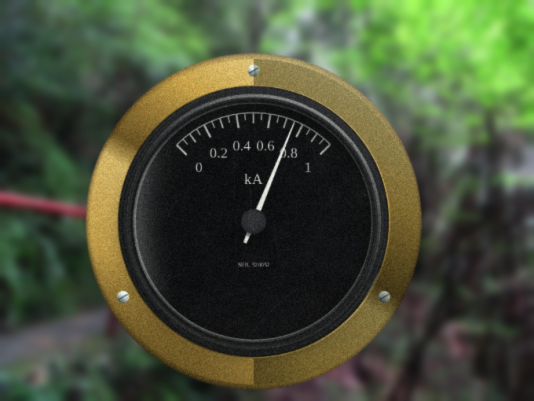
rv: 0.75; kA
